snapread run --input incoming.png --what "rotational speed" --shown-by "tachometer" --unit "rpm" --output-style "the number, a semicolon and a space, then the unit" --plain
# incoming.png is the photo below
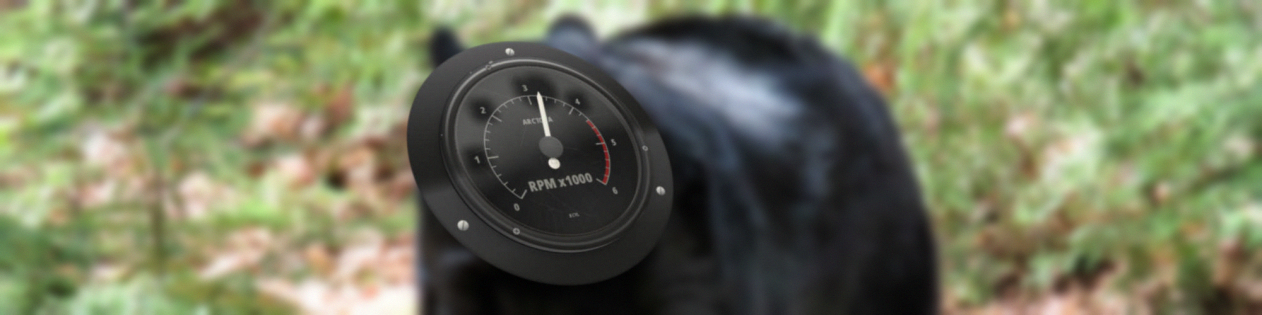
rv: 3200; rpm
